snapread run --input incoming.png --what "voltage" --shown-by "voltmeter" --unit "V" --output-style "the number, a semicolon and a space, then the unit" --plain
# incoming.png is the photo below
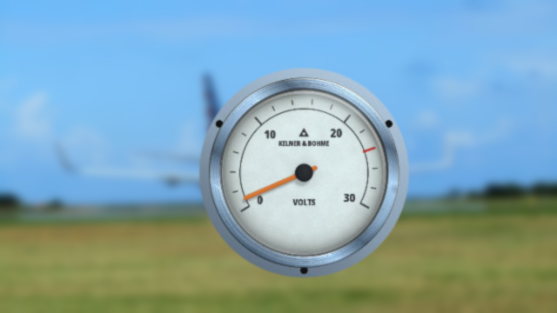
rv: 1; V
